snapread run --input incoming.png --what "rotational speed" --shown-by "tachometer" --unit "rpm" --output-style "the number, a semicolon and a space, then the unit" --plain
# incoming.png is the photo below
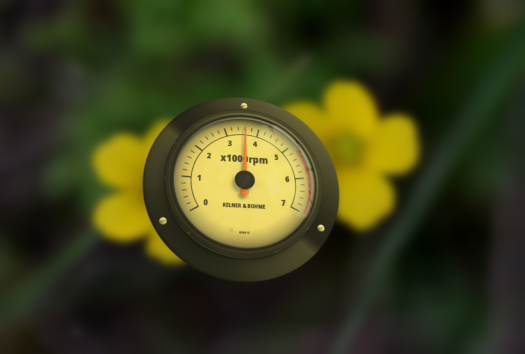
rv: 3600; rpm
